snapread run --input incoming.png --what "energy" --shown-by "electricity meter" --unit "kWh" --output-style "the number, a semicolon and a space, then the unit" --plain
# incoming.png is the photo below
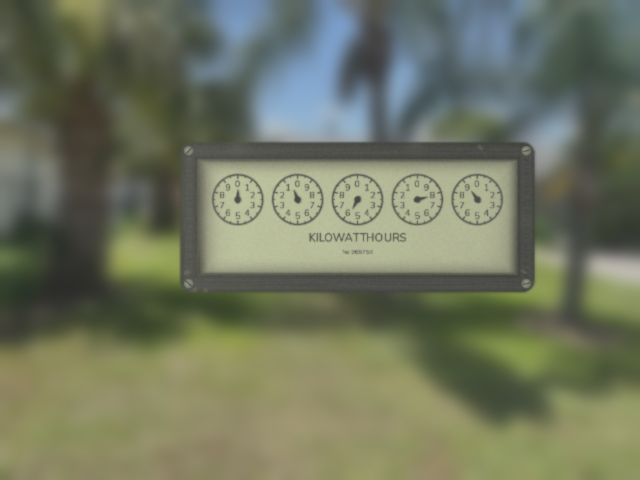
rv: 579; kWh
